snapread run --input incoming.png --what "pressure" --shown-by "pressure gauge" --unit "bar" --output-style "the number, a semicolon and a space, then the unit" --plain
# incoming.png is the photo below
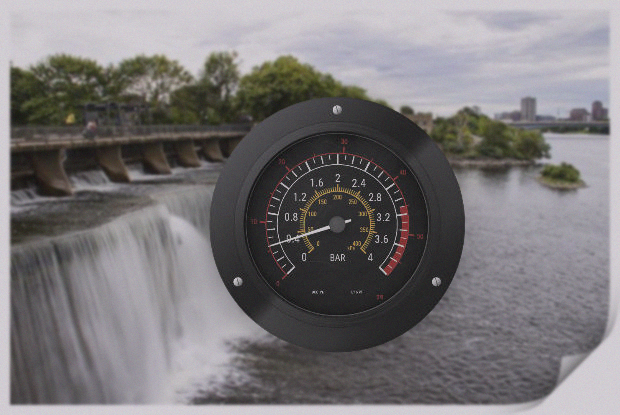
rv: 0.4; bar
